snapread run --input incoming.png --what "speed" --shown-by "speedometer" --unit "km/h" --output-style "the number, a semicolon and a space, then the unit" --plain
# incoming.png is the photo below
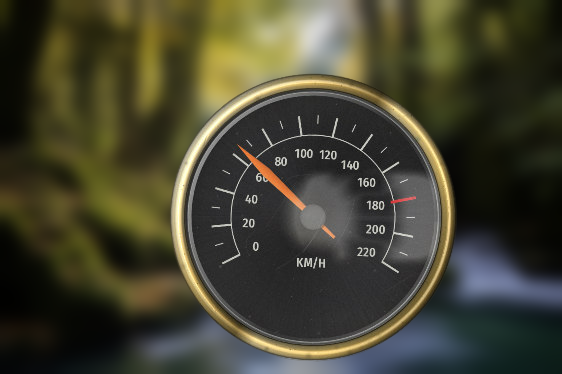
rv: 65; km/h
